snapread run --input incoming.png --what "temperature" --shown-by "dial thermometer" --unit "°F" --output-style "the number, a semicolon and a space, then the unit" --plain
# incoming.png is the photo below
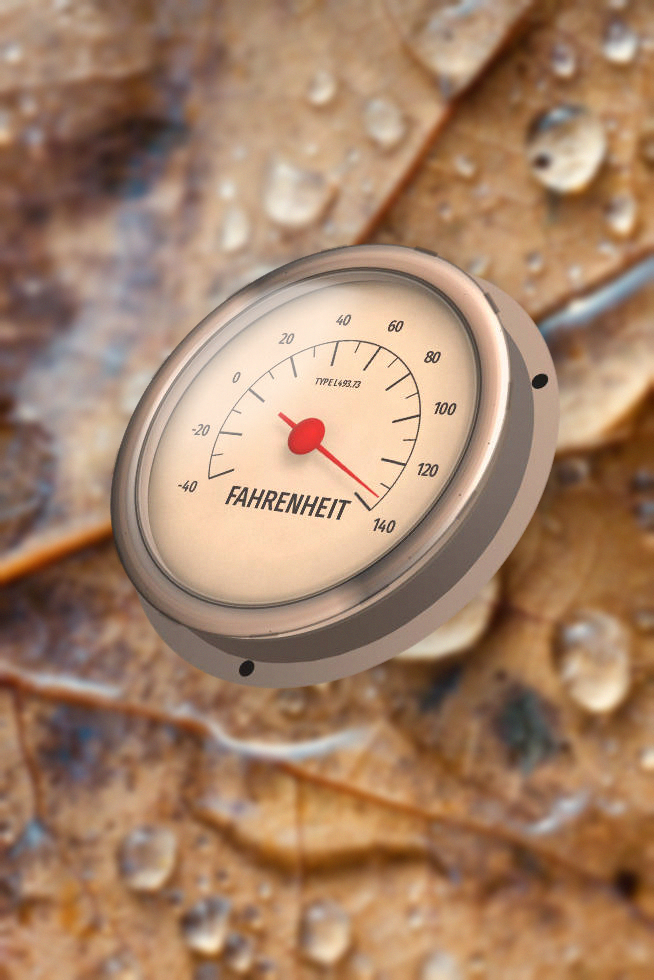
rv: 135; °F
